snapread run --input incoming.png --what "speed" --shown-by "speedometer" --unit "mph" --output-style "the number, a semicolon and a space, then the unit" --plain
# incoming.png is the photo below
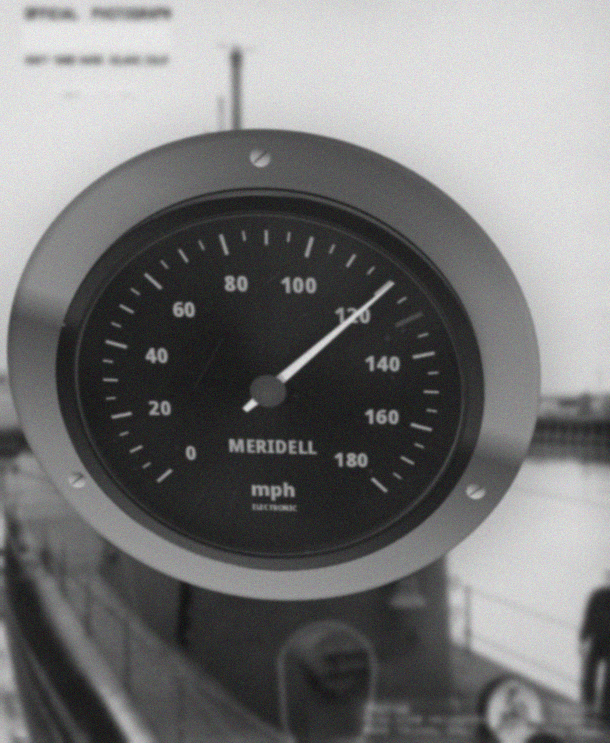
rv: 120; mph
